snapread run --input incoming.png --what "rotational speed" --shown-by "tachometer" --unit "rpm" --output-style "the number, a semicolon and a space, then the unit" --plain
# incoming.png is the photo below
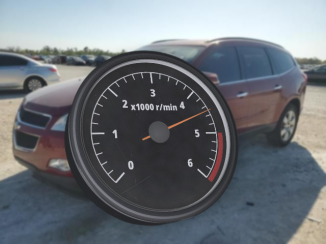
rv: 4500; rpm
